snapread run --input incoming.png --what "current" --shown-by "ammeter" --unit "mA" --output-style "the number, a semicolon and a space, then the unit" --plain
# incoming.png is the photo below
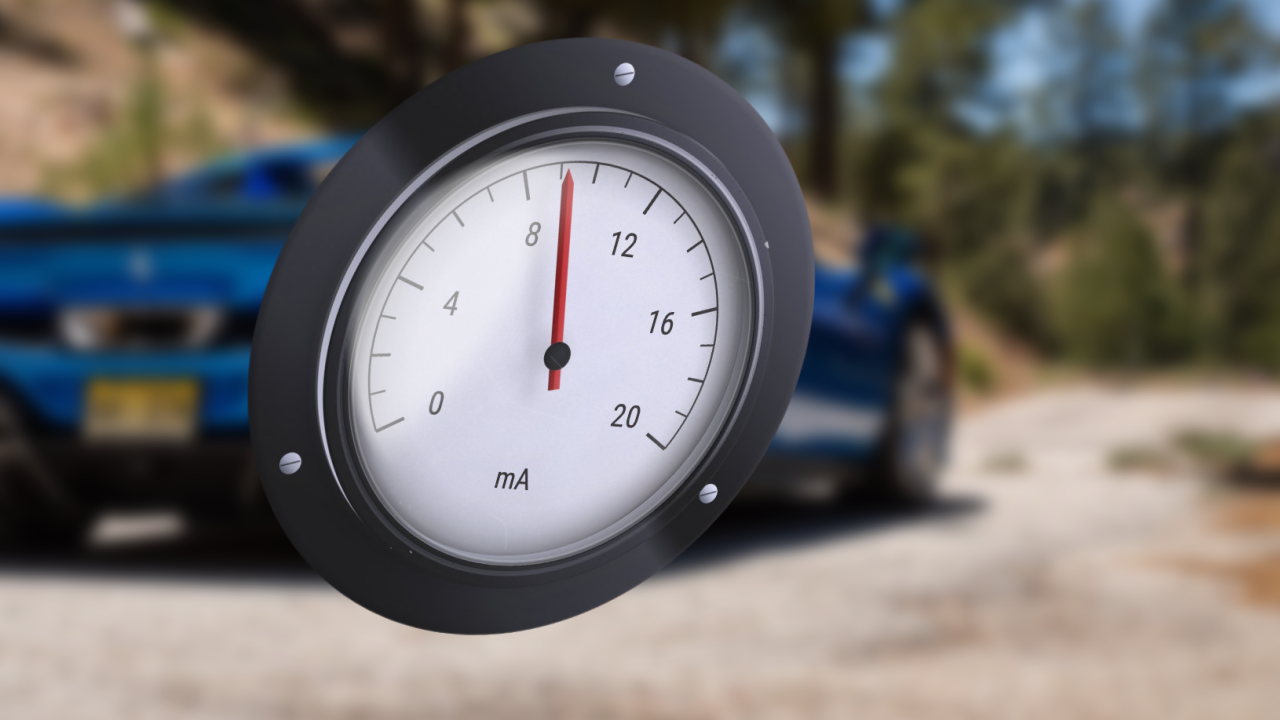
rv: 9; mA
